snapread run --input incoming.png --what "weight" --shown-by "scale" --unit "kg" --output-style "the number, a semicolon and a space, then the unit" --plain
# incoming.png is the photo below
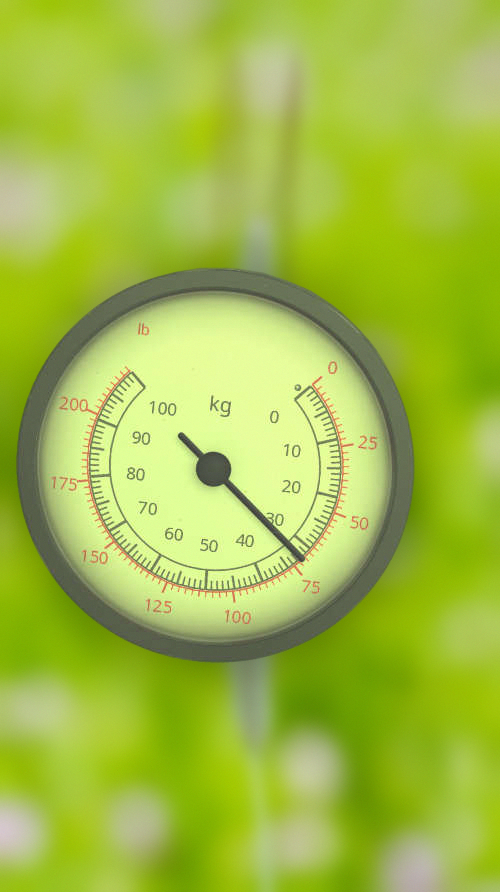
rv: 32; kg
